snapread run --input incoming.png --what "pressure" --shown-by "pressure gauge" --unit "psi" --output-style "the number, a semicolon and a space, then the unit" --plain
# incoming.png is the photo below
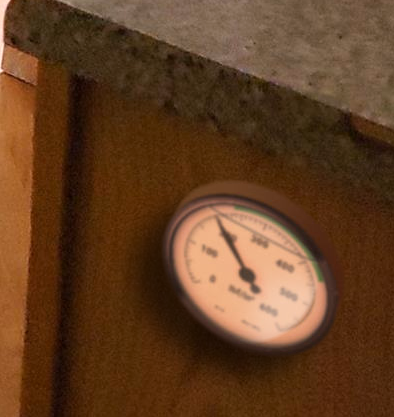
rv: 200; psi
